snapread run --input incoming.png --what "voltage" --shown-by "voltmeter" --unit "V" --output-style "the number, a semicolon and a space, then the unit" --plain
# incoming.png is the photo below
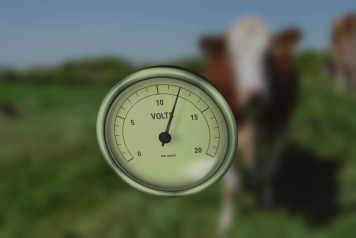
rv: 12; V
